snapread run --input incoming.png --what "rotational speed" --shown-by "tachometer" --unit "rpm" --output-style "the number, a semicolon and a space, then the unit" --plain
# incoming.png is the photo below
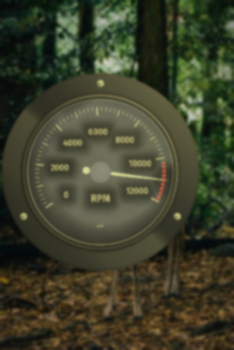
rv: 11000; rpm
